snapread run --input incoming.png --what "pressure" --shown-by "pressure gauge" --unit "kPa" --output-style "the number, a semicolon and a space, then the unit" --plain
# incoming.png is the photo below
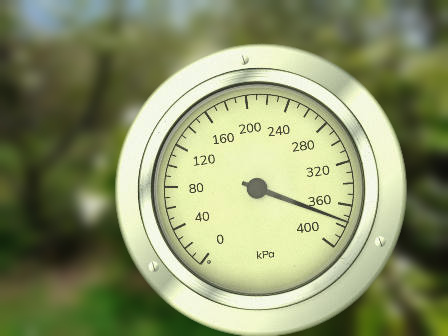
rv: 375; kPa
